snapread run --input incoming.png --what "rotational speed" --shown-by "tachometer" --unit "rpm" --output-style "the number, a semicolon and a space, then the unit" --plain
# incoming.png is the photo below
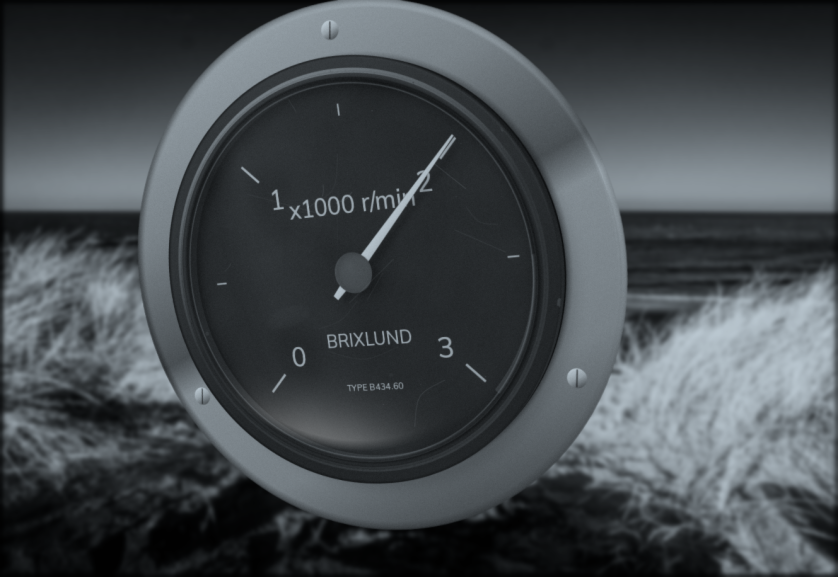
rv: 2000; rpm
